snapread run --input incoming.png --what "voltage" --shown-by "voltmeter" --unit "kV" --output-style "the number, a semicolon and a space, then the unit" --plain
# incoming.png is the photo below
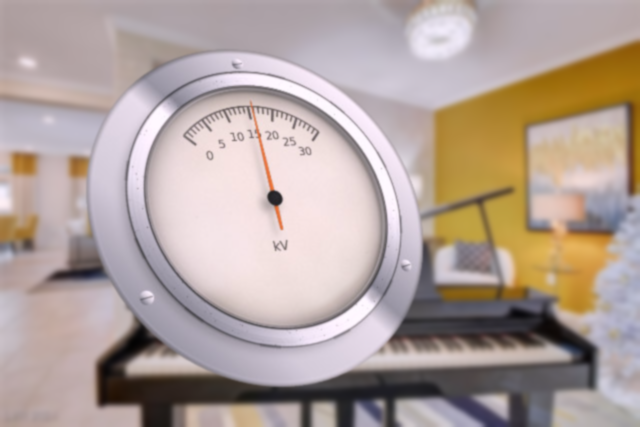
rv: 15; kV
